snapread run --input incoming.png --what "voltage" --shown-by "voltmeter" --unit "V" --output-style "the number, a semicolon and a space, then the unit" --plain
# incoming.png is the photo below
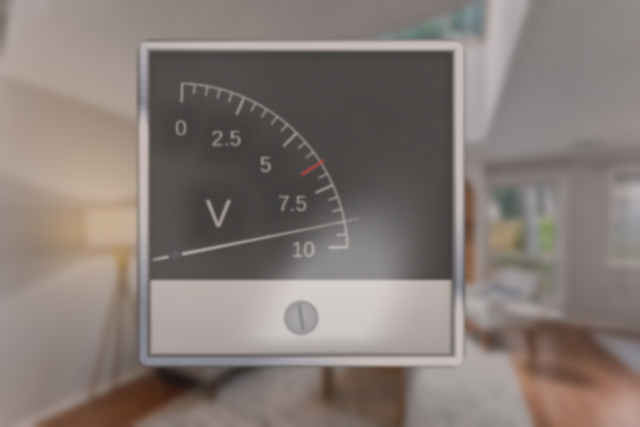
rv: 9; V
